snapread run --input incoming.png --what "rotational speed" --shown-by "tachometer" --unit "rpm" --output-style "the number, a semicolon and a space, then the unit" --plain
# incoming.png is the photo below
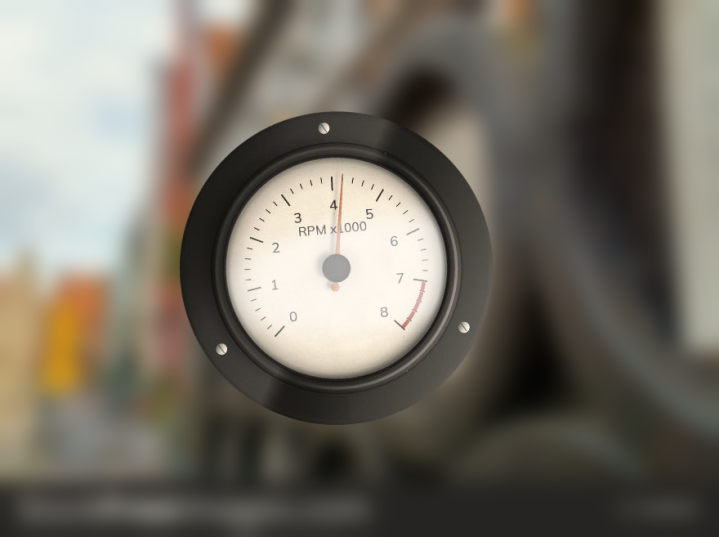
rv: 4200; rpm
